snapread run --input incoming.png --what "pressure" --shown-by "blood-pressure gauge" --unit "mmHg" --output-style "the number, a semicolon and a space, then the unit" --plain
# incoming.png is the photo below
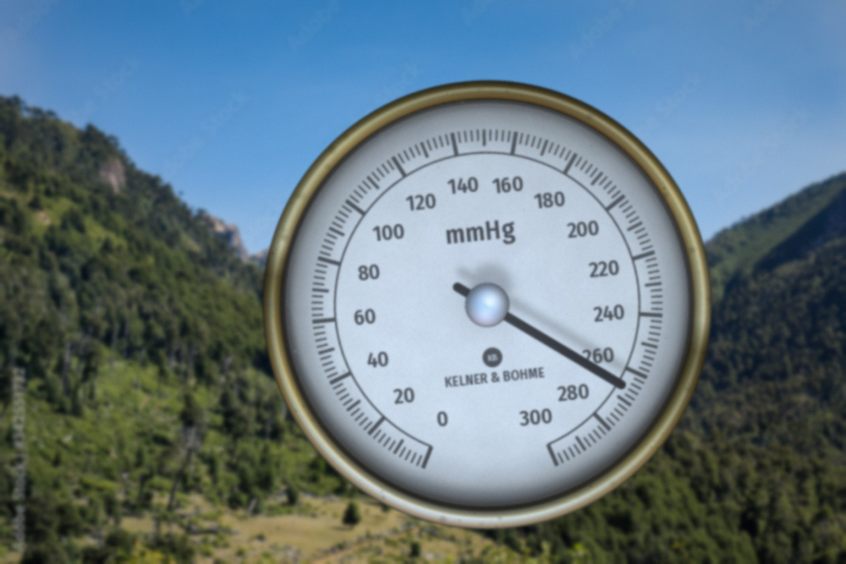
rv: 266; mmHg
